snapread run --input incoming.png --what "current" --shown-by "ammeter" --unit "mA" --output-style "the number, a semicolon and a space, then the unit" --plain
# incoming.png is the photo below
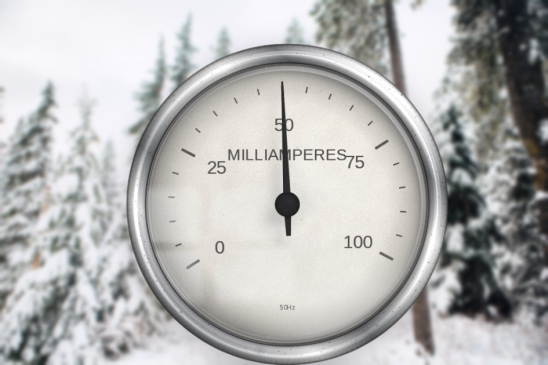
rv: 50; mA
